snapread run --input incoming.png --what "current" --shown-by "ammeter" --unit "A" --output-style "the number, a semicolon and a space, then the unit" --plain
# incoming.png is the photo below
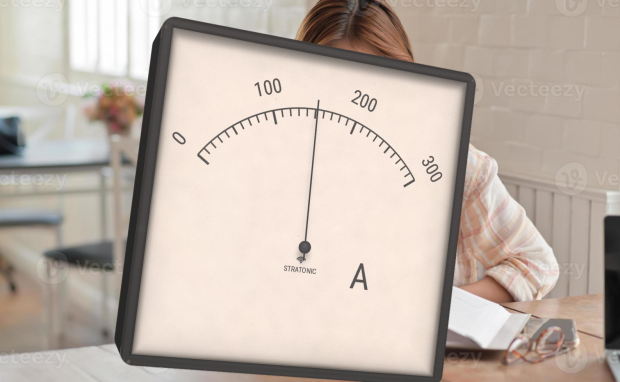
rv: 150; A
